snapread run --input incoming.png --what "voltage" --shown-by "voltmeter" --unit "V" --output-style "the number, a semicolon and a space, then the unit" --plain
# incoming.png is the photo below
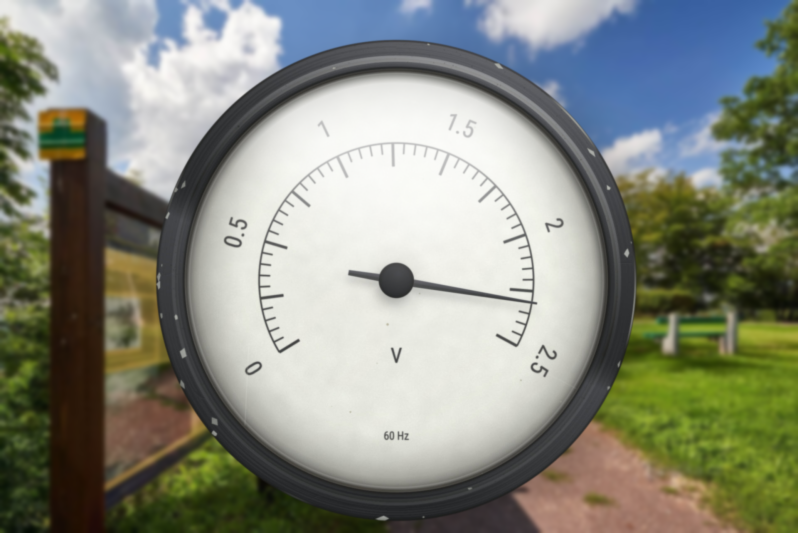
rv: 2.3; V
